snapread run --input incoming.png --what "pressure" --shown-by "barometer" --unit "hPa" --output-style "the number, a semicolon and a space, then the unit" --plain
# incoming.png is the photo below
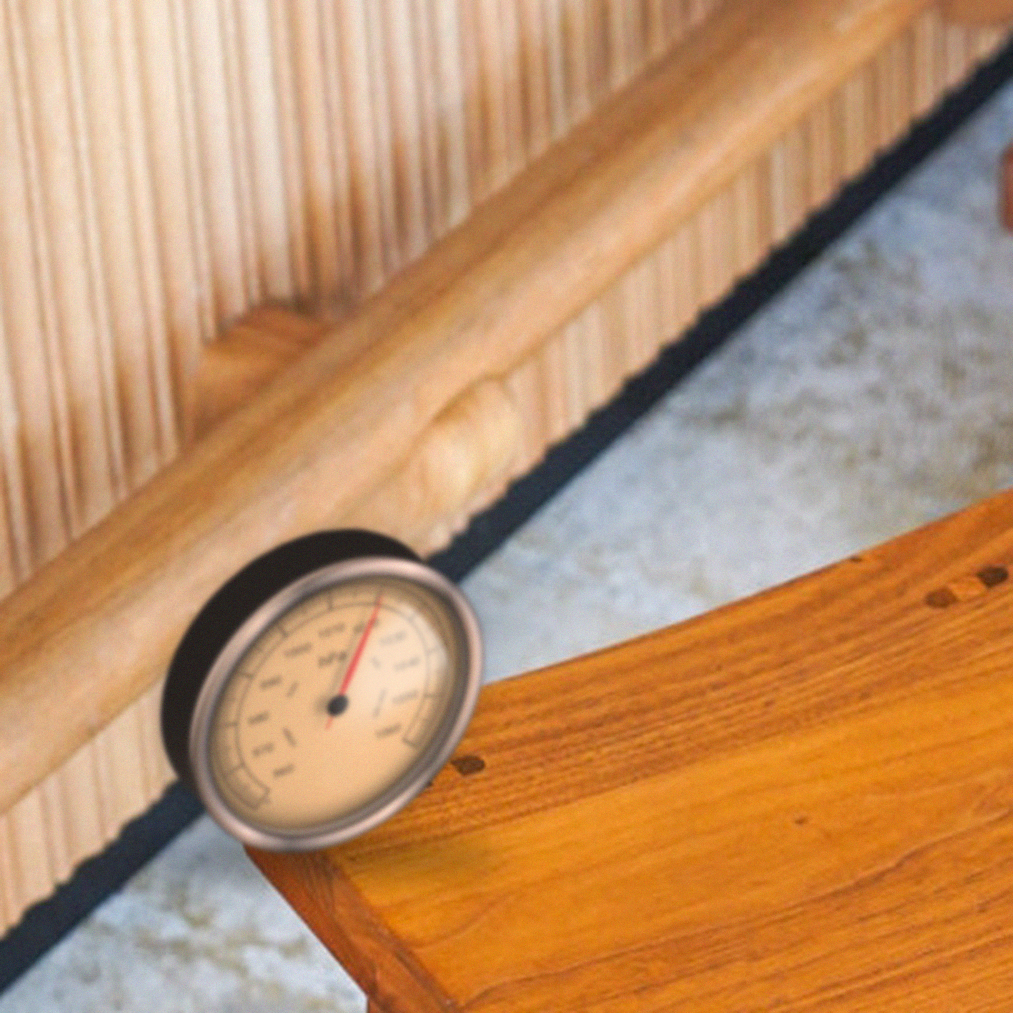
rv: 1020; hPa
